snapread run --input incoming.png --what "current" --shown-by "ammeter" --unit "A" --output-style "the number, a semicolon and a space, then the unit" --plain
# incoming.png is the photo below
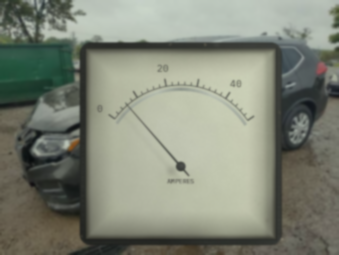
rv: 6; A
